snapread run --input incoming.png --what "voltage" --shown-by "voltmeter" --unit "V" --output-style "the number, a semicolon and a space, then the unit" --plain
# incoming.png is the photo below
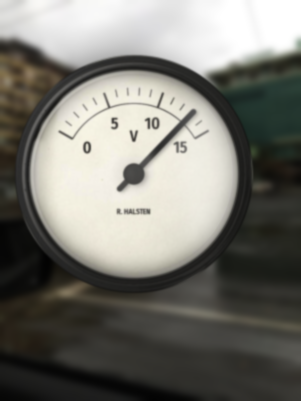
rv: 13; V
